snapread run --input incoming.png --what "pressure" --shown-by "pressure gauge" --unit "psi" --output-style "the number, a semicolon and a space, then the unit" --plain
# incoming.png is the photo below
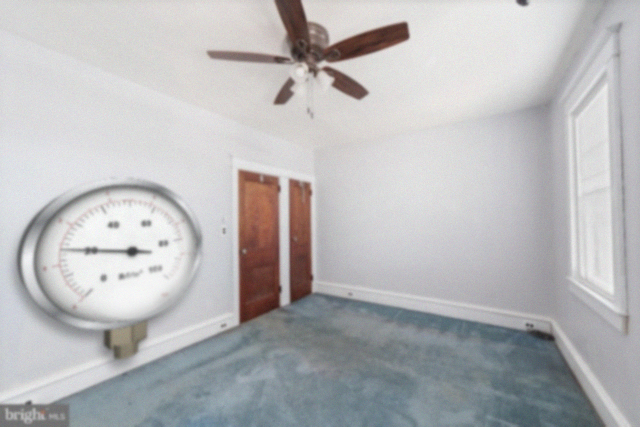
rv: 20; psi
